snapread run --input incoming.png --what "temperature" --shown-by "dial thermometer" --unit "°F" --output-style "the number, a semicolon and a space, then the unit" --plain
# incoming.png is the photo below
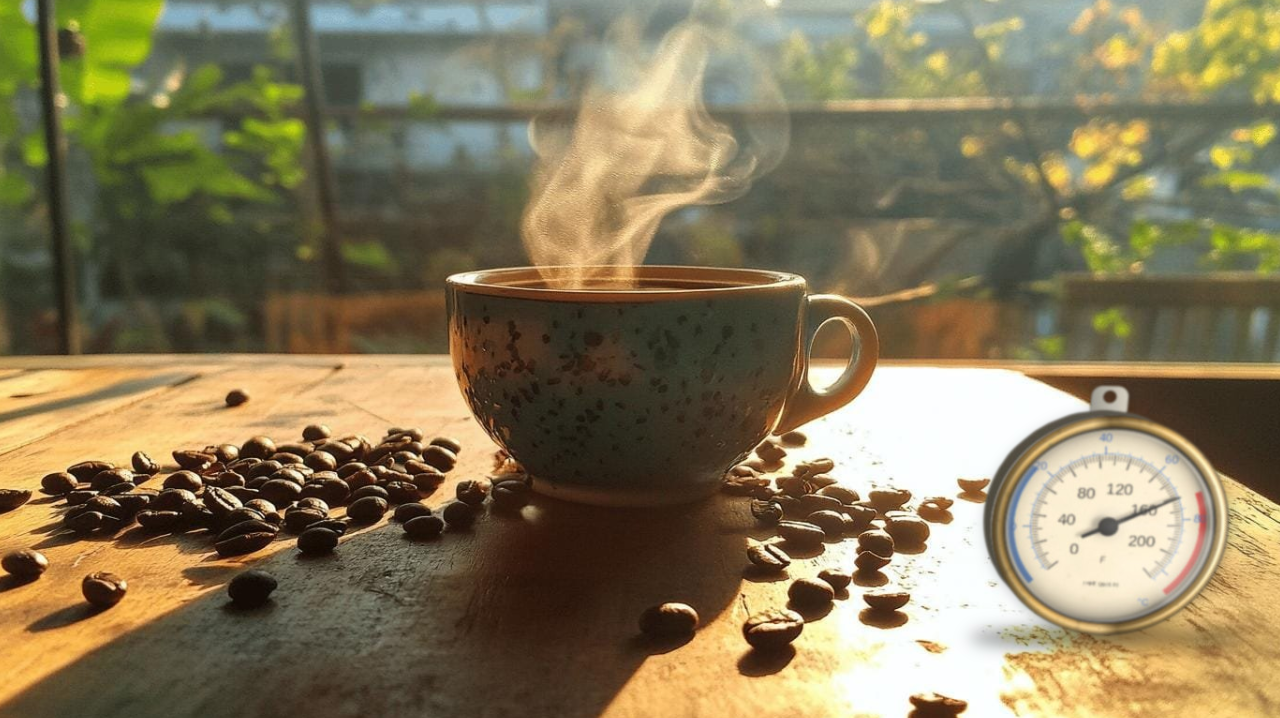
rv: 160; °F
